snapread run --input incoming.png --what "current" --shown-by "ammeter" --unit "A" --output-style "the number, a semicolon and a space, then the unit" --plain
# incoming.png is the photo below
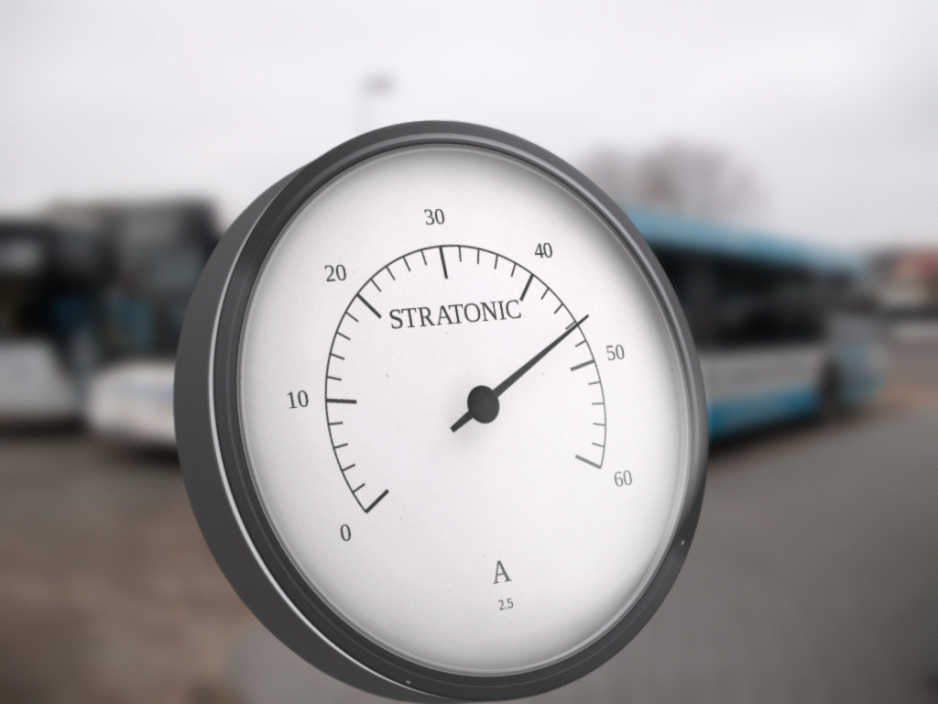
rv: 46; A
